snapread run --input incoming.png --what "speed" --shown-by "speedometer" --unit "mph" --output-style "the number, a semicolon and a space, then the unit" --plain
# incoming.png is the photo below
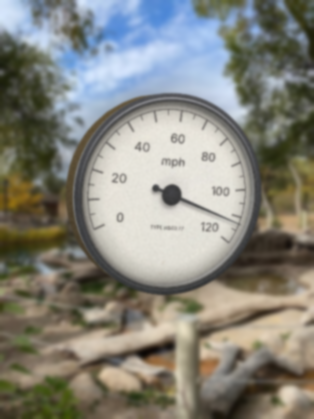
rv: 112.5; mph
